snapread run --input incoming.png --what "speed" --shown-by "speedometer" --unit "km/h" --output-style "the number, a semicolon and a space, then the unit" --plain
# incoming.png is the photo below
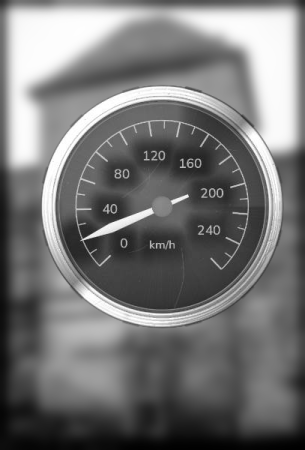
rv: 20; km/h
